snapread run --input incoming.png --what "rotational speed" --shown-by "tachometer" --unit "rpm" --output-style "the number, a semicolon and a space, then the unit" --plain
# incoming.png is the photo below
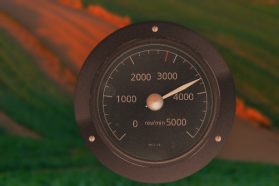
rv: 3700; rpm
